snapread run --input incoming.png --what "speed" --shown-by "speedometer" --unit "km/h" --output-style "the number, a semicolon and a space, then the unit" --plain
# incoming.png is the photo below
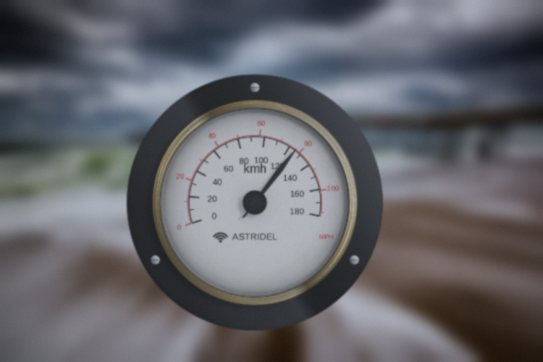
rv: 125; km/h
